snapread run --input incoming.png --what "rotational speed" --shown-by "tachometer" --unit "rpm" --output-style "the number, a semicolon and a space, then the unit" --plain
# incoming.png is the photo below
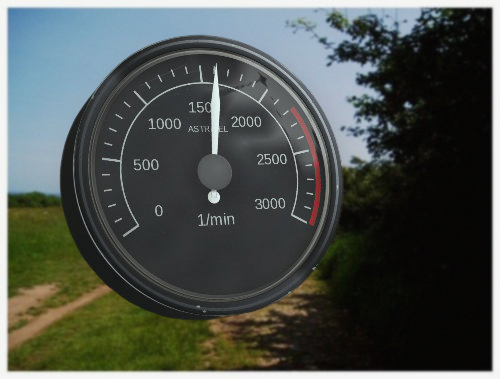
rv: 1600; rpm
